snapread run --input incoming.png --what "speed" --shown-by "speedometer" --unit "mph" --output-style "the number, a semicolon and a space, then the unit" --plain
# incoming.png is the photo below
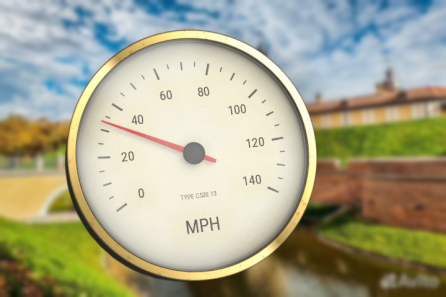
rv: 32.5; mph
